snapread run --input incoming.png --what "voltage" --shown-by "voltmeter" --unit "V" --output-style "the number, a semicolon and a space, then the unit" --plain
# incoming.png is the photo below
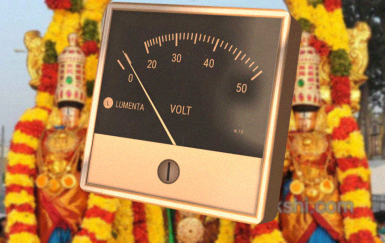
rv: 10; V
